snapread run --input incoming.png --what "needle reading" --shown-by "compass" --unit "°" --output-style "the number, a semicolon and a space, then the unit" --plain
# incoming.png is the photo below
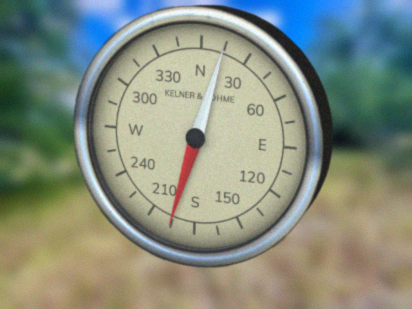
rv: 195; °
